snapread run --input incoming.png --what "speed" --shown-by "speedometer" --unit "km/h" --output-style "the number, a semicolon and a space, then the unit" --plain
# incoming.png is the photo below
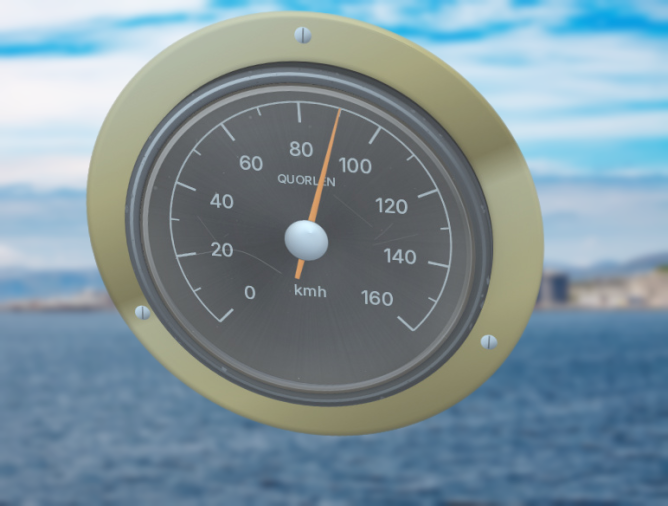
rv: 90; km/h
